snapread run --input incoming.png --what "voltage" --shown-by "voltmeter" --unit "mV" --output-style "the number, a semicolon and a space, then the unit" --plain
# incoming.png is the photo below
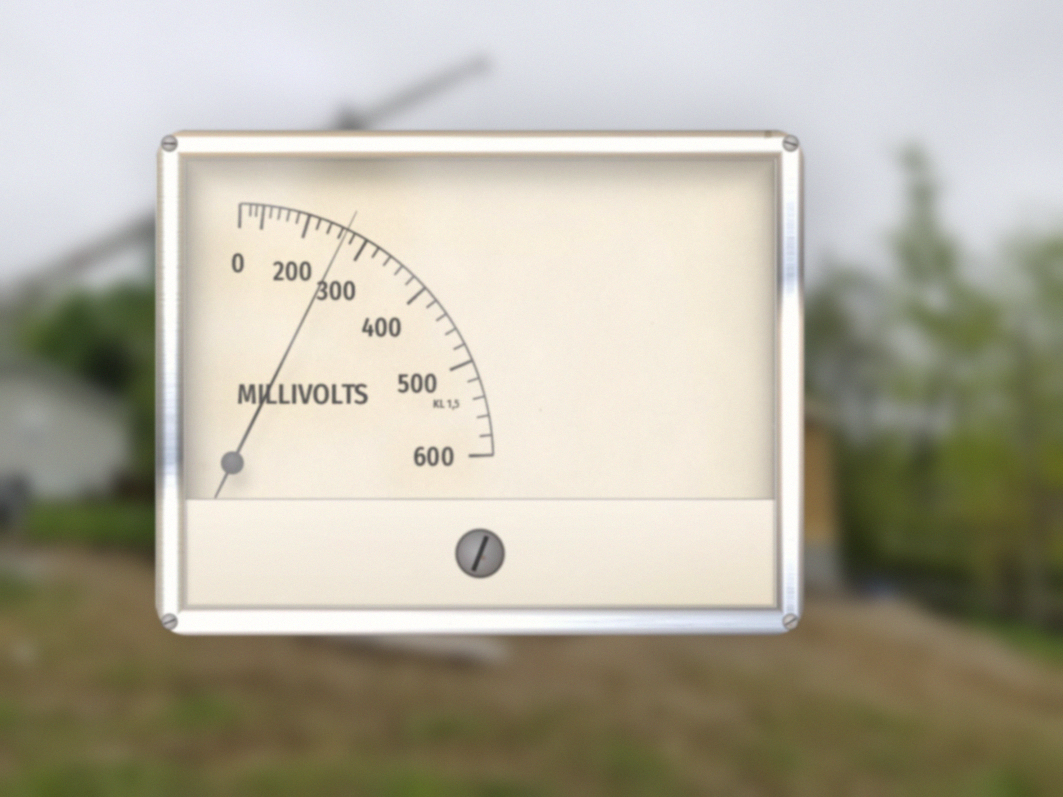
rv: 270; mV
